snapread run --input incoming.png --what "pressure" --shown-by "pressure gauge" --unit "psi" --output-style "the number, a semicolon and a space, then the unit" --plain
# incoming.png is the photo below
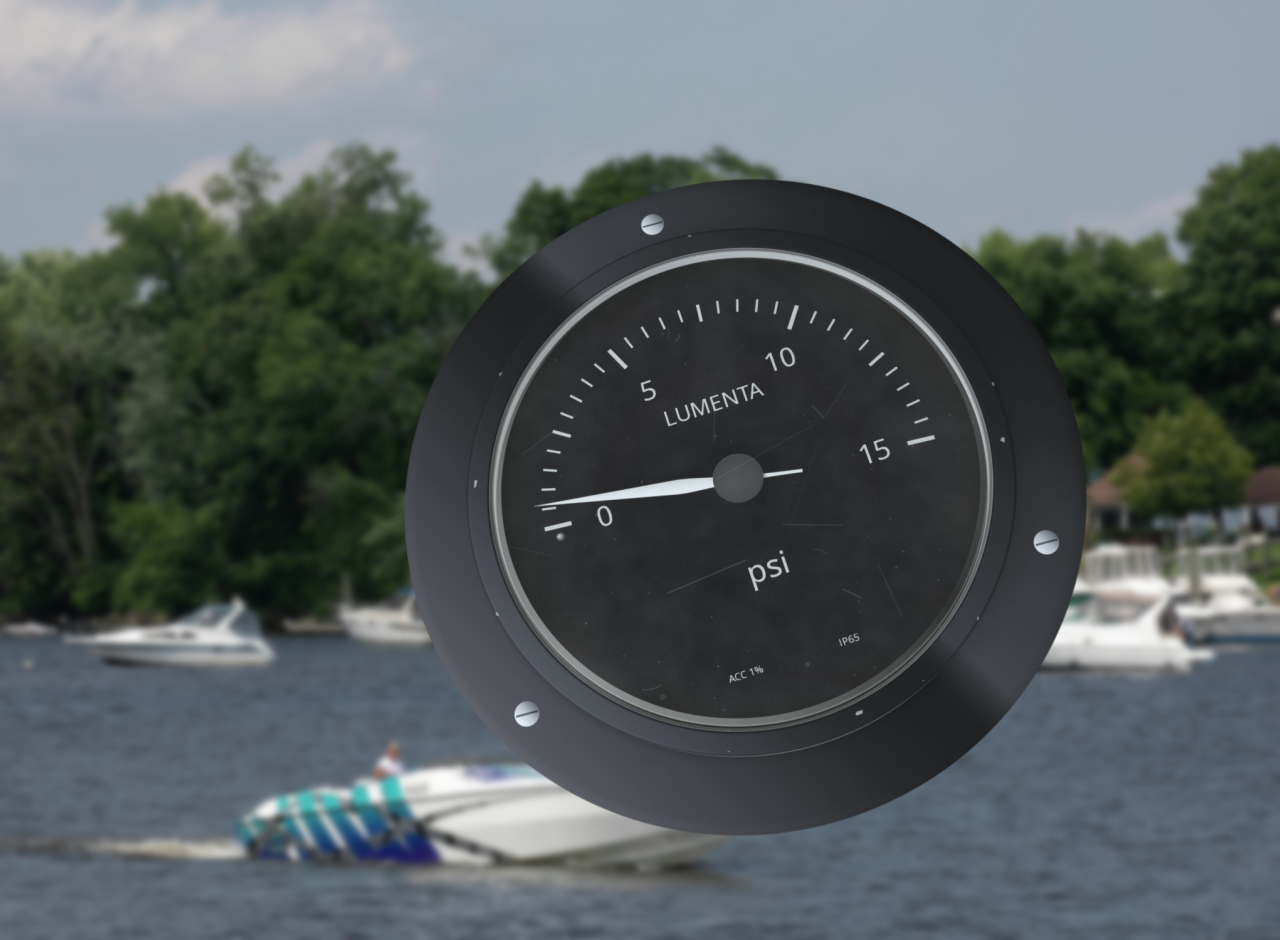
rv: 0.5; psi
